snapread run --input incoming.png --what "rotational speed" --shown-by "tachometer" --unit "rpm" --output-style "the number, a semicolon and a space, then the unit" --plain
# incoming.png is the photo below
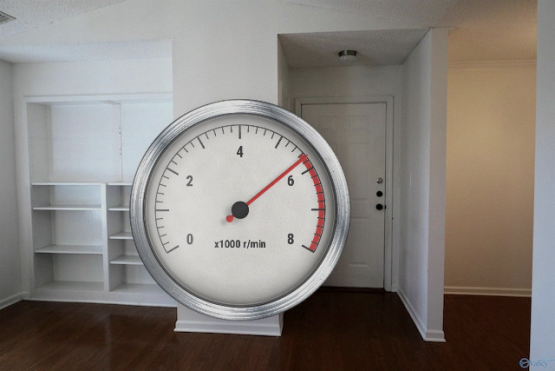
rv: 5700; rpm
